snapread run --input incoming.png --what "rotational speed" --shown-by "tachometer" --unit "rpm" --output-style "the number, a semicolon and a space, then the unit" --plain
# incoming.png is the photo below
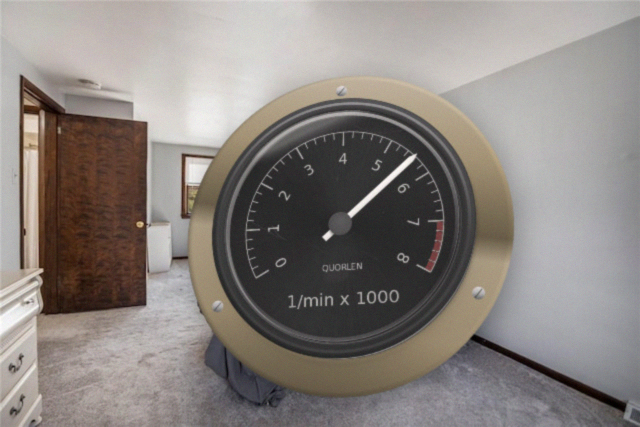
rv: 5600; rpm
